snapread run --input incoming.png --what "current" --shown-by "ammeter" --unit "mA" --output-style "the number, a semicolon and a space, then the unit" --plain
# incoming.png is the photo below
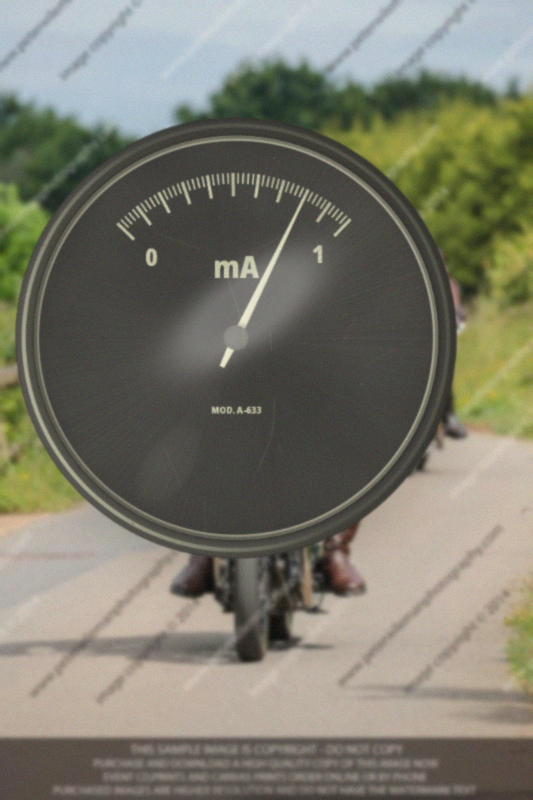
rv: 0.8; mA
